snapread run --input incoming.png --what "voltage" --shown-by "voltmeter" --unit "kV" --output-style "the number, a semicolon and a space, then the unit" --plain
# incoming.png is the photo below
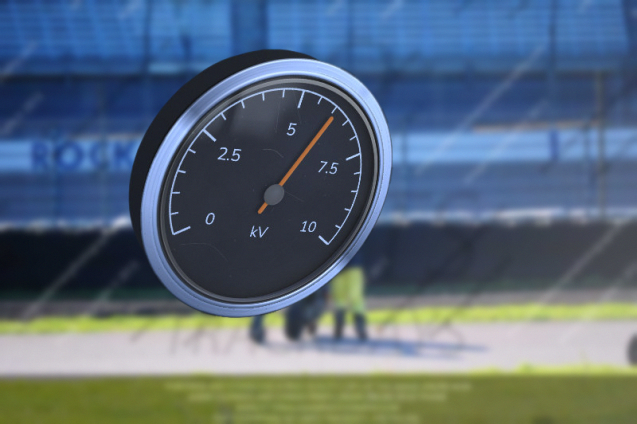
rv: 6; kV
